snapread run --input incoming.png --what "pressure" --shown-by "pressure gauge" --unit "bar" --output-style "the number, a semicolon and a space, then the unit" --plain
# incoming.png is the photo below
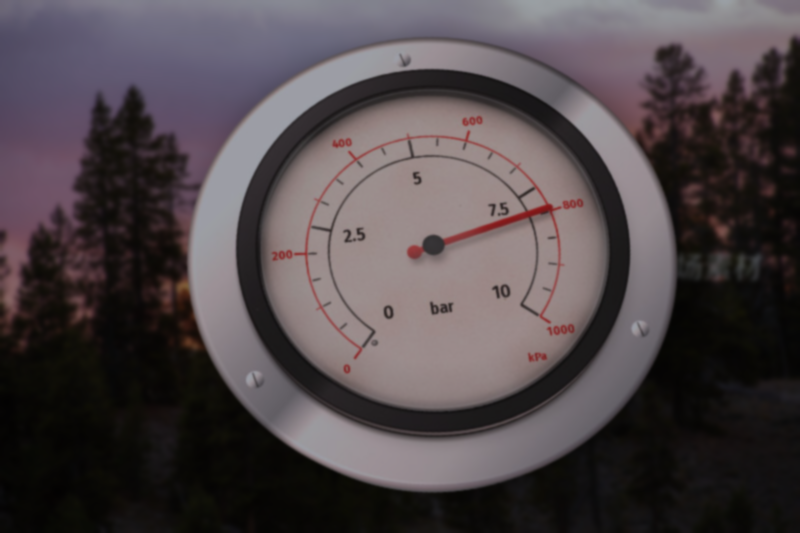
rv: 8; bar
